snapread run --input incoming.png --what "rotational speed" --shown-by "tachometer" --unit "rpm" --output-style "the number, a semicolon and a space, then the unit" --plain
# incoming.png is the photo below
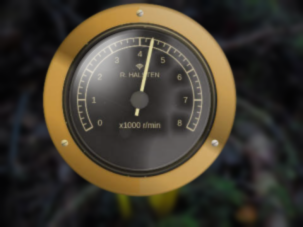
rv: 4400; rpm
